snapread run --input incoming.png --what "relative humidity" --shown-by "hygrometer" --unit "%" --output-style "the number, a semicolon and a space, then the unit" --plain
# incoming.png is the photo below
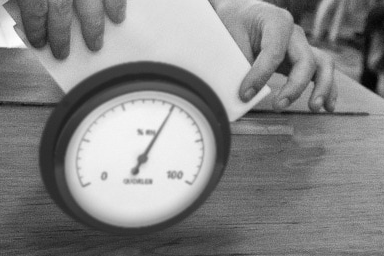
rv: 60; %
